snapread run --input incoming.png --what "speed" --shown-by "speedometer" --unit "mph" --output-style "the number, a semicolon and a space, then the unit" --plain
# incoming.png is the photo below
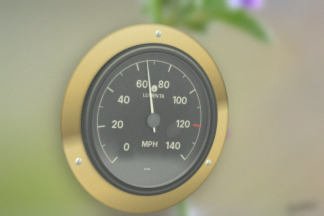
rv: 65; mph
